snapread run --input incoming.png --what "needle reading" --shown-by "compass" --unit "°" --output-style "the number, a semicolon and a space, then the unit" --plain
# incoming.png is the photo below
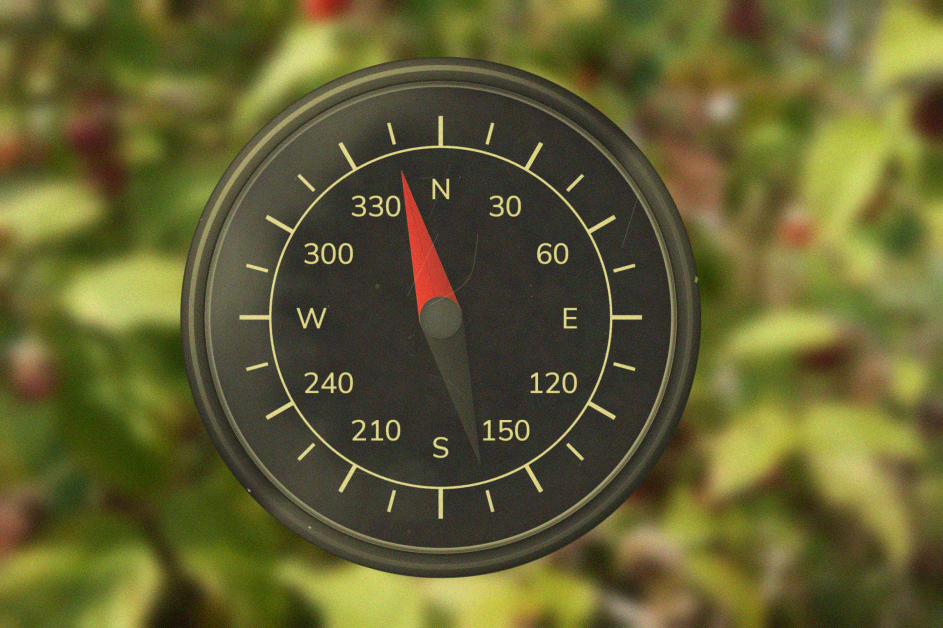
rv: 345; °
